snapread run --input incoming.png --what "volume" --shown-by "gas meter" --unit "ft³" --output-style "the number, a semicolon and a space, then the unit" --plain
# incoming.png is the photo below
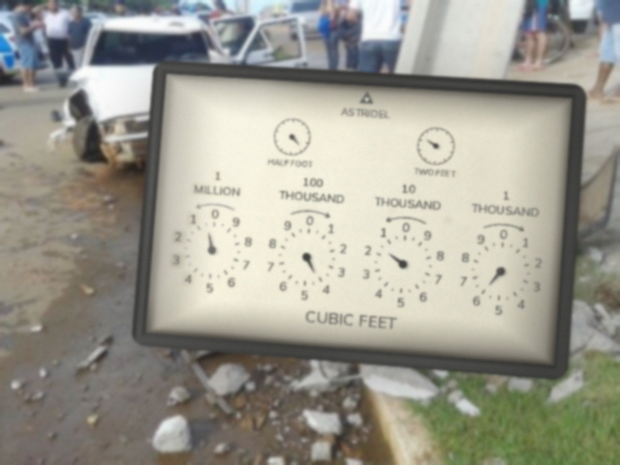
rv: 41600; ft³
